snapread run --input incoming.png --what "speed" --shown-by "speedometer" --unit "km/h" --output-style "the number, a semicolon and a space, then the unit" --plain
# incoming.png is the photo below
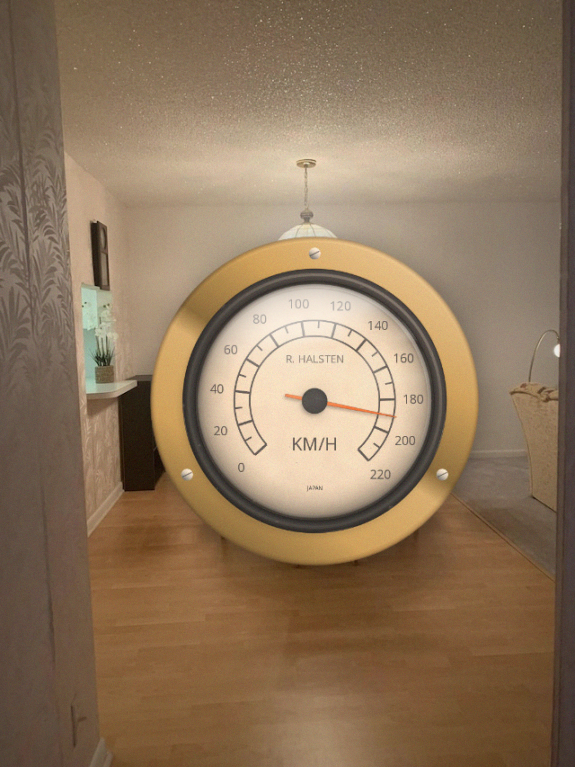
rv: 190; km/h
